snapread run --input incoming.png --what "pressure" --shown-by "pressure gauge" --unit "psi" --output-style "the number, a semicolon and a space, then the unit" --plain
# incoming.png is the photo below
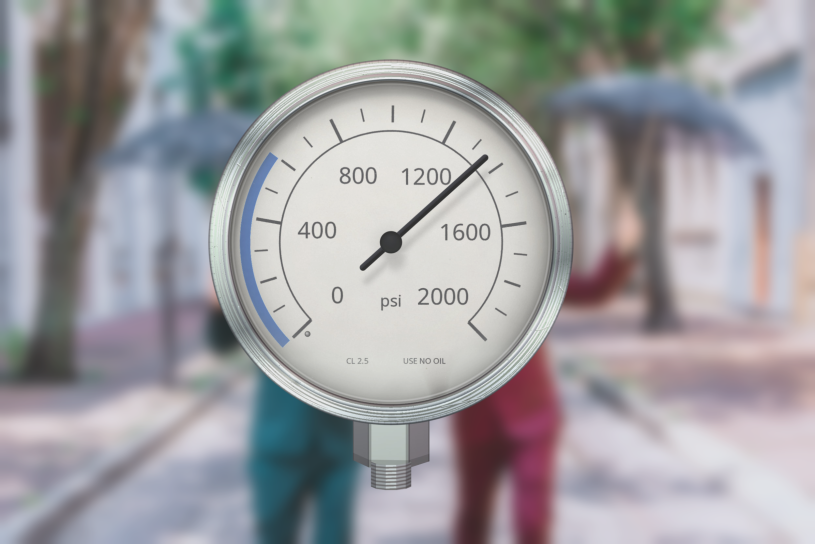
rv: 1350; psi
